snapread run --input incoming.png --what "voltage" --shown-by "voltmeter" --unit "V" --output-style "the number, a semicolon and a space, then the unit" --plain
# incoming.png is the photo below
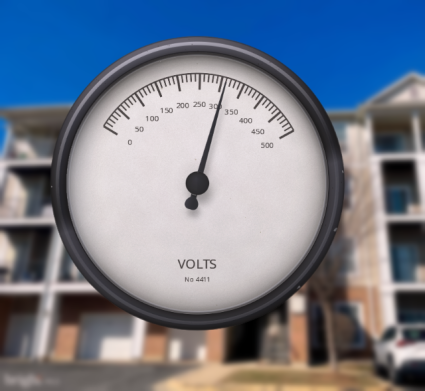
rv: 310; V
